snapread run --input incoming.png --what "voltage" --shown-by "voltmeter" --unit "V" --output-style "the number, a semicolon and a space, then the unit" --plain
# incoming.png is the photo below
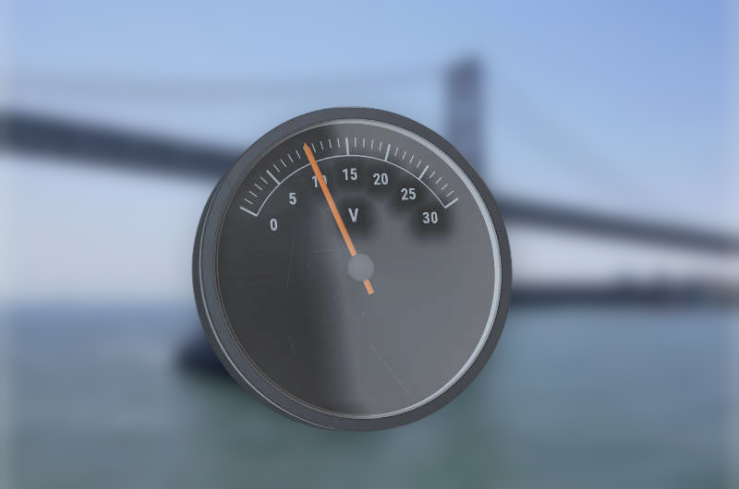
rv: 10; V
